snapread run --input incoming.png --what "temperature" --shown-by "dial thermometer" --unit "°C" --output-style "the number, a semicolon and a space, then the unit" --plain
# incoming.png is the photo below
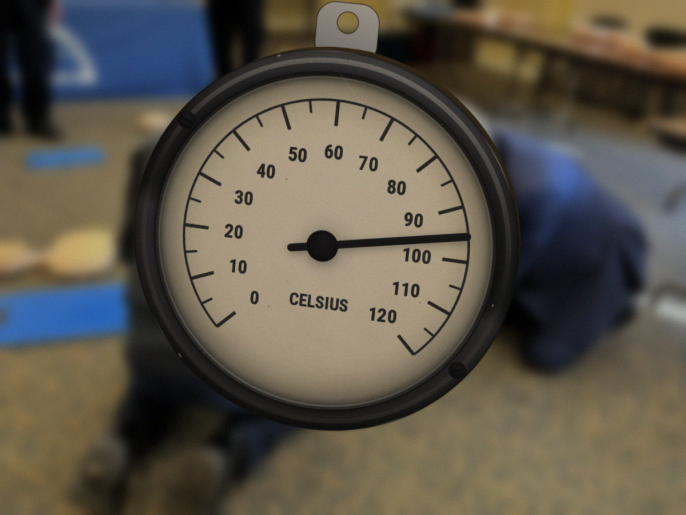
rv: 95; °C
